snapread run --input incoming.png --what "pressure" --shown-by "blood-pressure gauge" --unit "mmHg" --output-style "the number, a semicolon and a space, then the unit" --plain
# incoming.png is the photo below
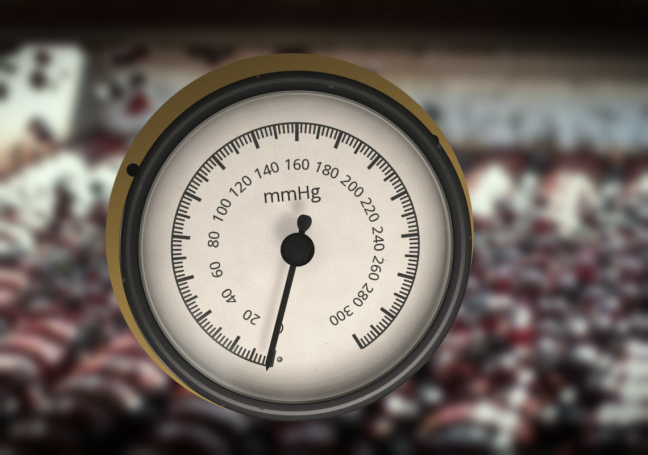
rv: 2; mmHg
